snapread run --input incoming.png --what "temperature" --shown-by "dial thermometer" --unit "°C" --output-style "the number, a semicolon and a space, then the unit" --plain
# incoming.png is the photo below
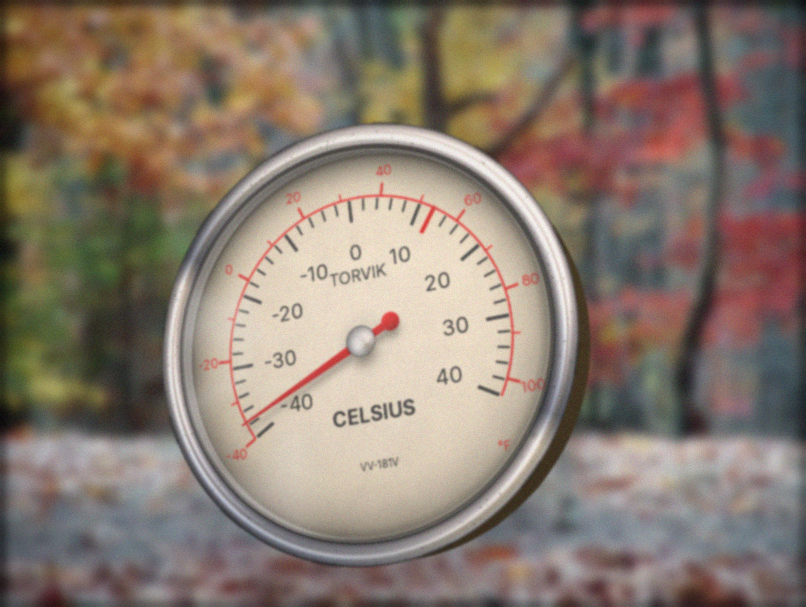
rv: -38; °C
